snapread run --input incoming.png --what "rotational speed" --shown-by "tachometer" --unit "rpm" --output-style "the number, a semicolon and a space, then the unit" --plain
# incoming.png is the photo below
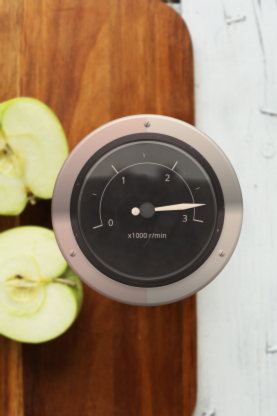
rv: 2750; rpm
